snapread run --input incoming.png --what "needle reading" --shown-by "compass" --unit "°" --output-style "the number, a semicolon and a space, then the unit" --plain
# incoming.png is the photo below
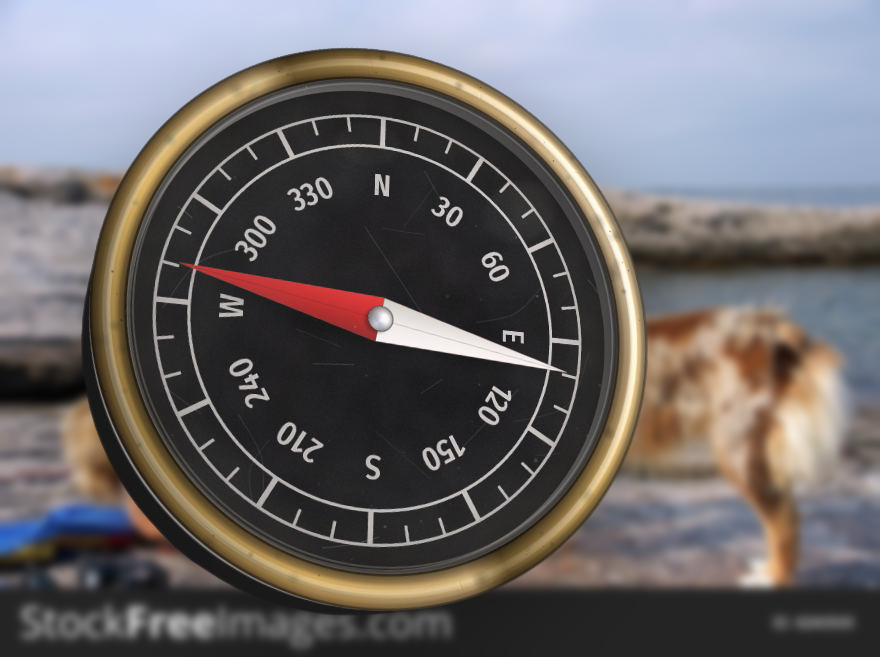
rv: 280; °
